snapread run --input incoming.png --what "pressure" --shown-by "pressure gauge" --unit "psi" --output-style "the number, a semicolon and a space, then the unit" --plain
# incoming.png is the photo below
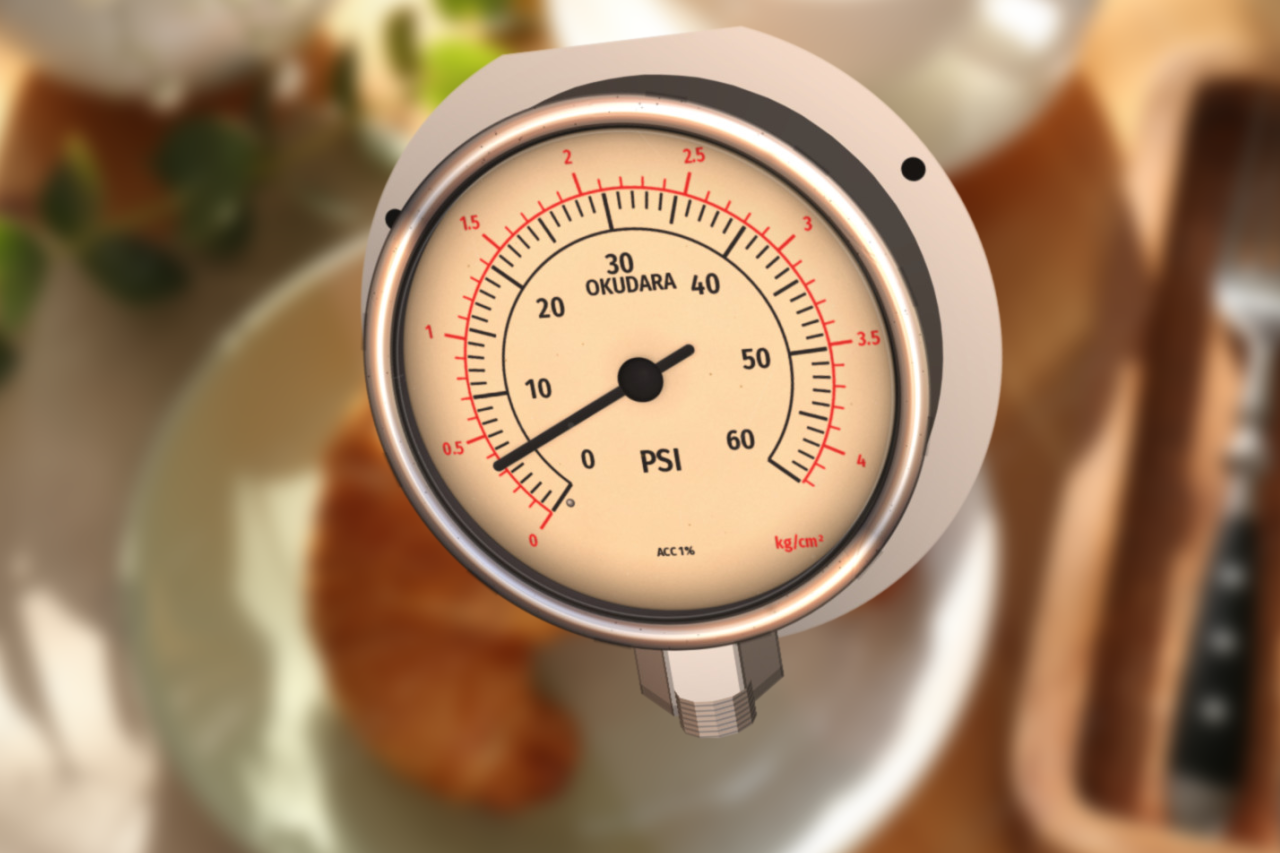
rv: 5; psi
